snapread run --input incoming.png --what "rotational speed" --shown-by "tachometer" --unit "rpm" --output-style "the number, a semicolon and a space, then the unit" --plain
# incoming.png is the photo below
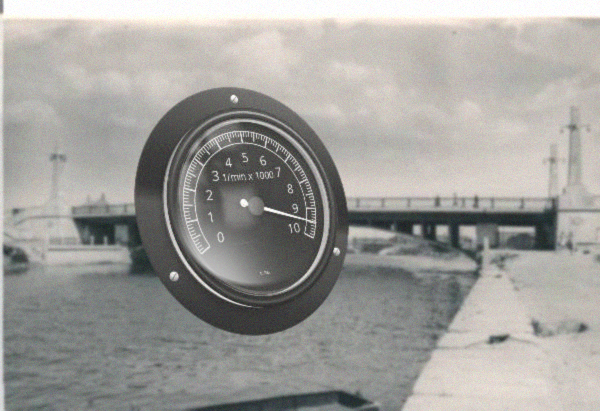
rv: 9500; rpm
